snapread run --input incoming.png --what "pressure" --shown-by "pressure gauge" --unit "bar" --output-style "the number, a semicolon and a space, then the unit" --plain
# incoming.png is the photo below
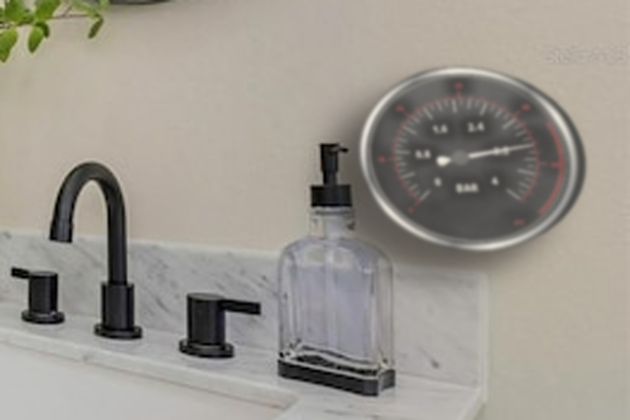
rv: 3.2; bar
